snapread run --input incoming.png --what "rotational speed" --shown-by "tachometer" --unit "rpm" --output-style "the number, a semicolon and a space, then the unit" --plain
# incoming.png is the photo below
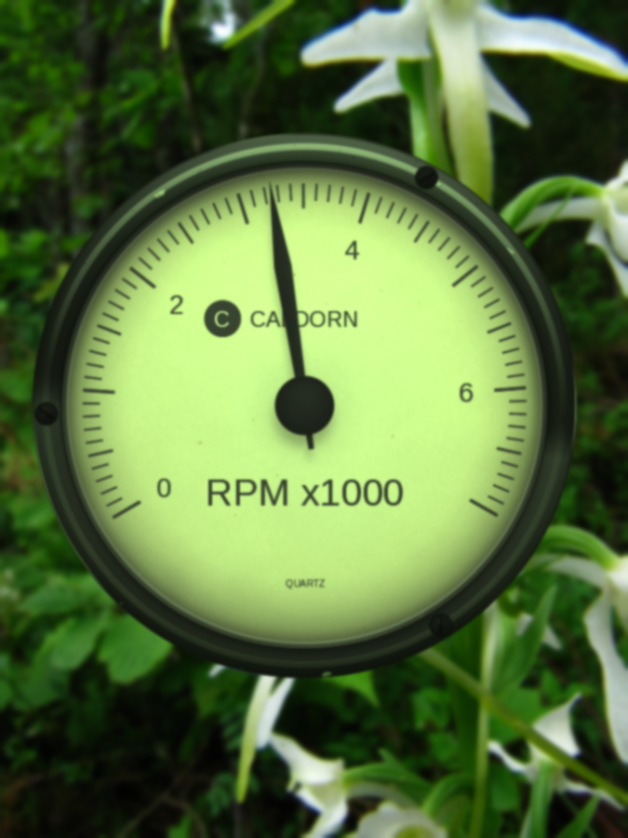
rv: 3250; rpm
